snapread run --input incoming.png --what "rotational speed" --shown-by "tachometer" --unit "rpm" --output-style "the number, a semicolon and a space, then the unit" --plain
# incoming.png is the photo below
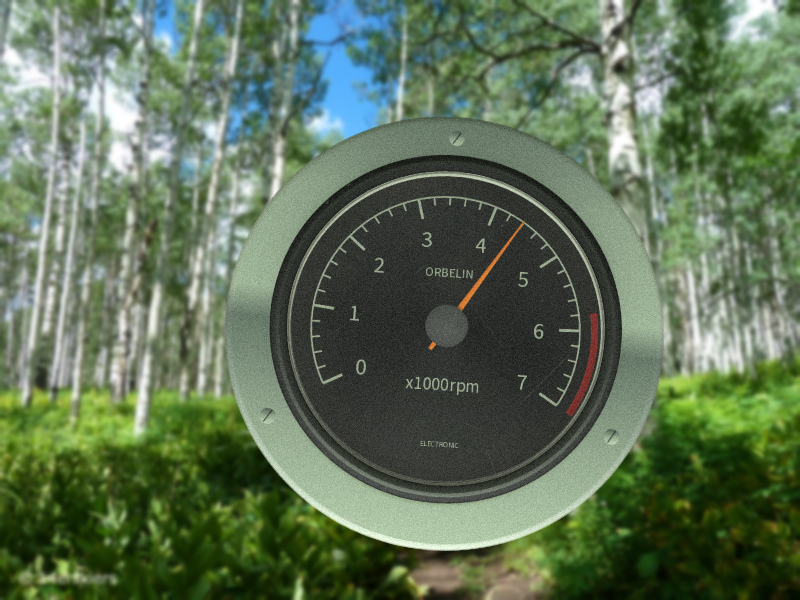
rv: 4400; rpm
